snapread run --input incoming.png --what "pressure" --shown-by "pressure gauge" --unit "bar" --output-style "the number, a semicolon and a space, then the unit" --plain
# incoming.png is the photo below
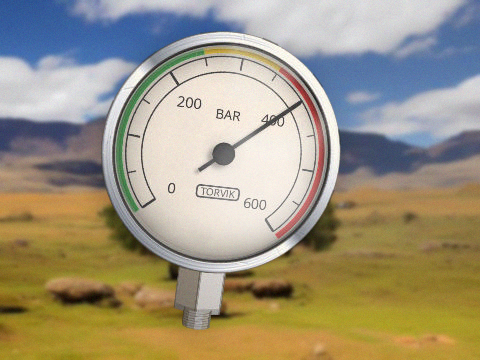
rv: 400; bar
